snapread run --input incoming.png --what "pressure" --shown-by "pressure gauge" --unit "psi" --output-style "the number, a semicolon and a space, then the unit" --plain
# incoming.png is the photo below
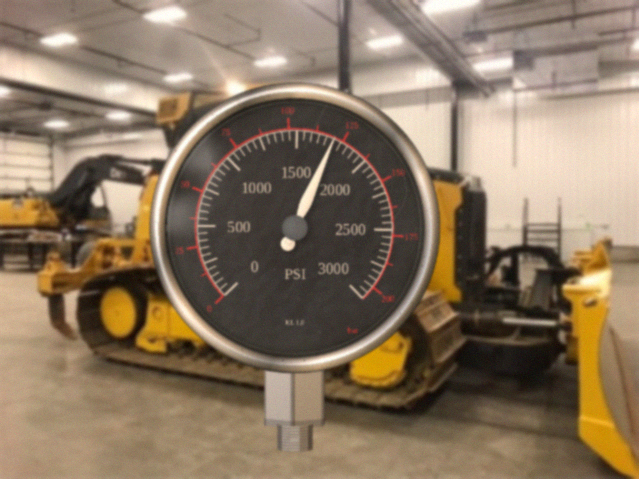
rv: 1750; psi
